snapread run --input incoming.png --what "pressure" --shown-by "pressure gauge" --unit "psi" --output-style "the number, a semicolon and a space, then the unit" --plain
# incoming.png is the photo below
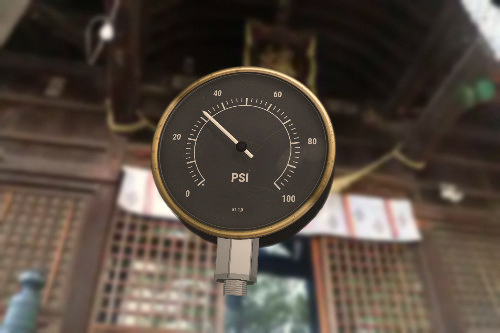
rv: 32; psi
